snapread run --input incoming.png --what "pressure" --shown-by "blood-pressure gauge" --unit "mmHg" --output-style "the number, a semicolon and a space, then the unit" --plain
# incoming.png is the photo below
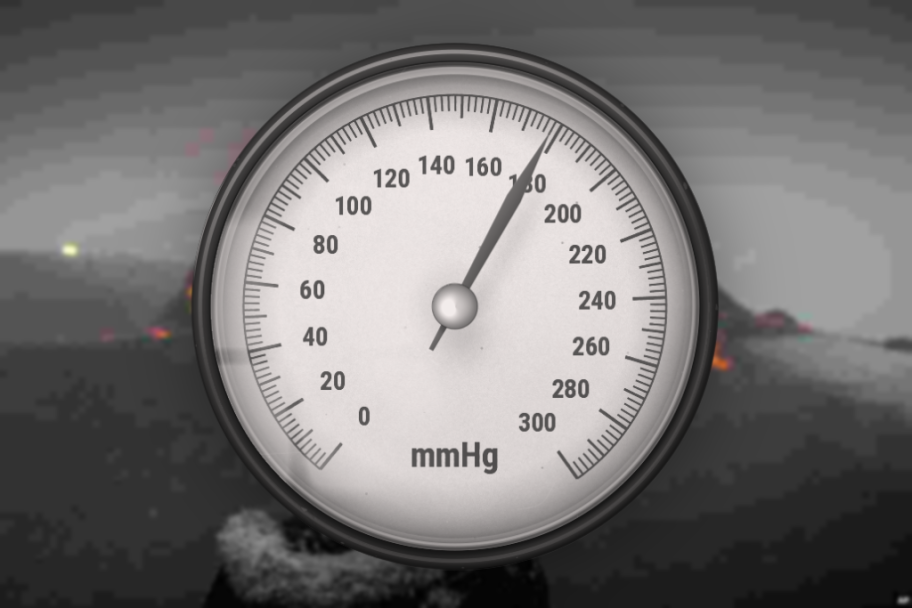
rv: 178; mmHg
